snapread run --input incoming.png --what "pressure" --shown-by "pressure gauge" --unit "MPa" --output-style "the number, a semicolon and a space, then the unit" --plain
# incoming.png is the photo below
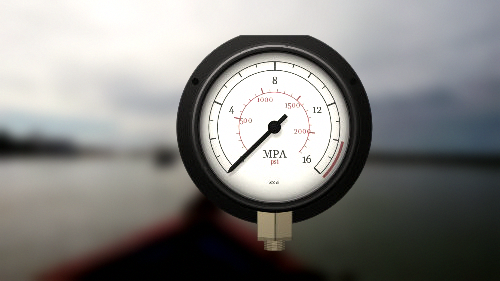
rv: 0; MPa
